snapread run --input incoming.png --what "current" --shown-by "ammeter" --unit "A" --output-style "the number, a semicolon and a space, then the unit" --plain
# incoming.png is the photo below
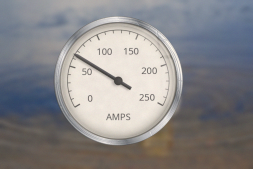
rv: 65; A
